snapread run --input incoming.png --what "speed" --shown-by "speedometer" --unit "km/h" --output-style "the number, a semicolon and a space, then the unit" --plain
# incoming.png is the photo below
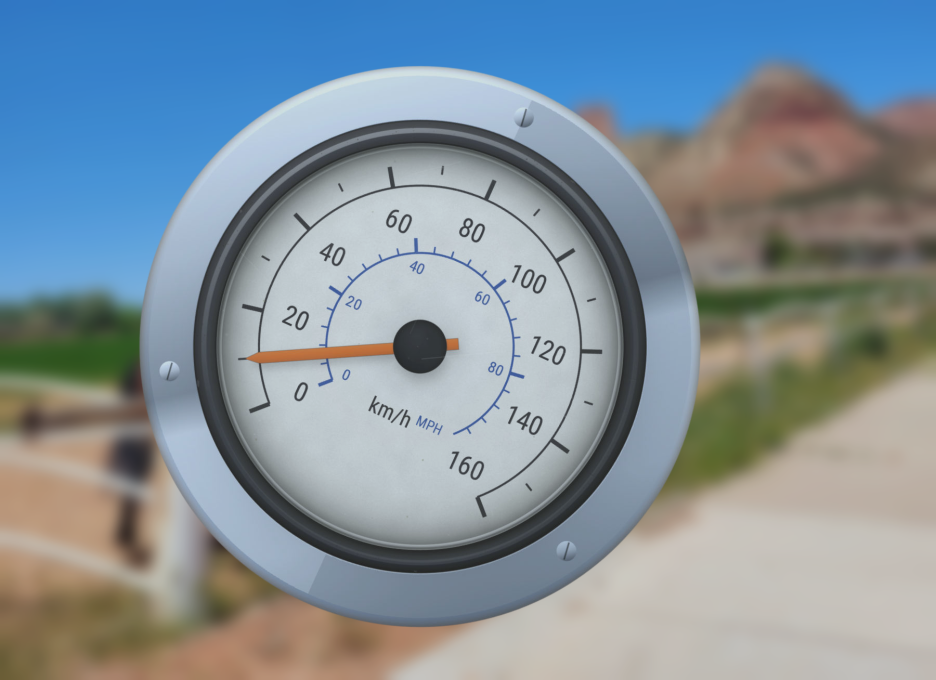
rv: 10; km/h
